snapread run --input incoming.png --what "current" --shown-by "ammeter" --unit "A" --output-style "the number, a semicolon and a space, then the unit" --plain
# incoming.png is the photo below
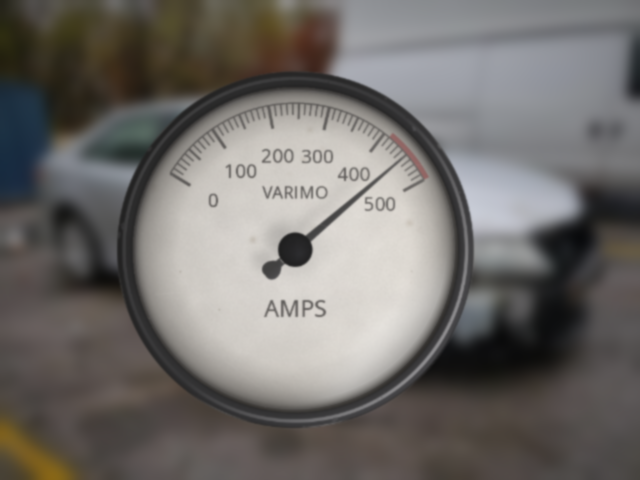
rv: 450; A
